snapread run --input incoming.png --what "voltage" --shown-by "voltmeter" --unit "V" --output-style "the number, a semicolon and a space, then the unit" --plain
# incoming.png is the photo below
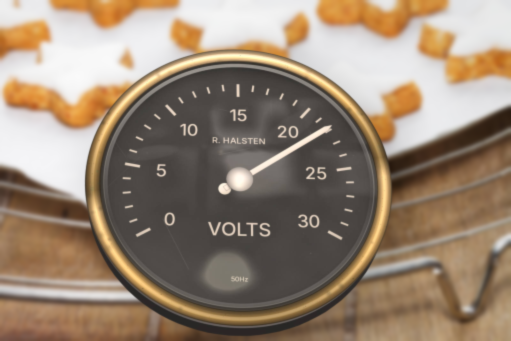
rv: 22; V
